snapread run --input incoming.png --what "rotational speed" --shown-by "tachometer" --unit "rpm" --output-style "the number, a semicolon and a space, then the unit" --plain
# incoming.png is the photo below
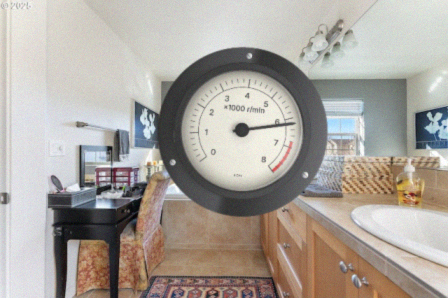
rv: 6200; rpm
